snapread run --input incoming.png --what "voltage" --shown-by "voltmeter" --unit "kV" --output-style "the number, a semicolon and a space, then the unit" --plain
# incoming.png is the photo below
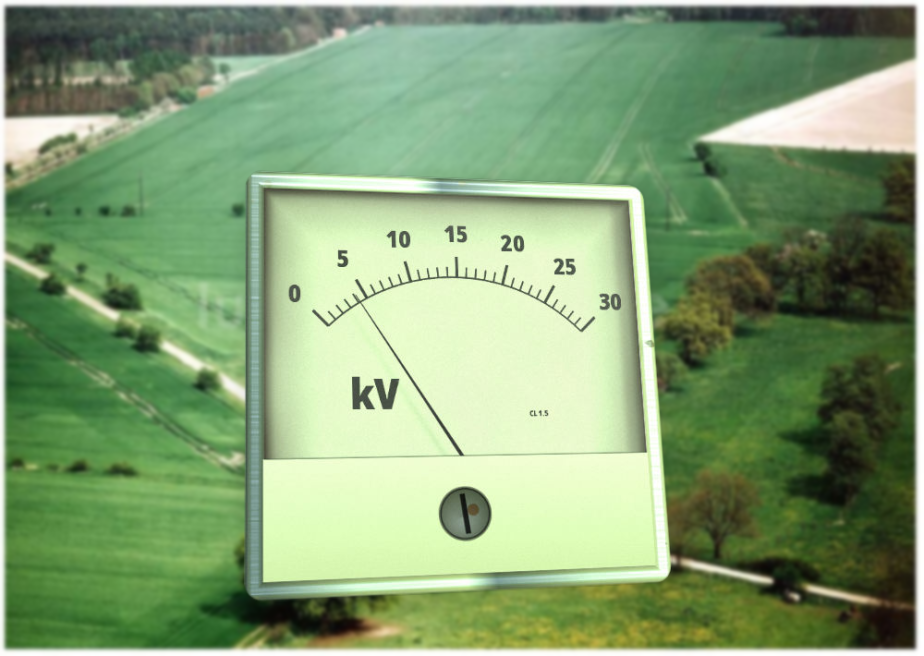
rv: 4; kV
